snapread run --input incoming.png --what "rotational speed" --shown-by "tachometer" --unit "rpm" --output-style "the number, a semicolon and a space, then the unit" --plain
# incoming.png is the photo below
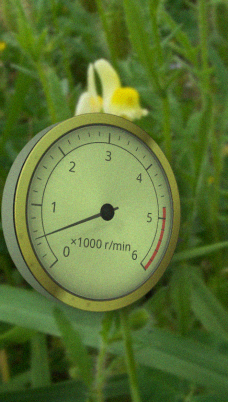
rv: 500; rpm
